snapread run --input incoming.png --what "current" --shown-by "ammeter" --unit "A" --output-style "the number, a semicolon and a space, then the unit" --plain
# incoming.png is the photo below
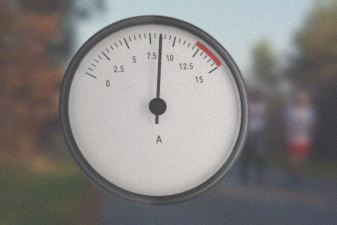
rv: 8.5; A
